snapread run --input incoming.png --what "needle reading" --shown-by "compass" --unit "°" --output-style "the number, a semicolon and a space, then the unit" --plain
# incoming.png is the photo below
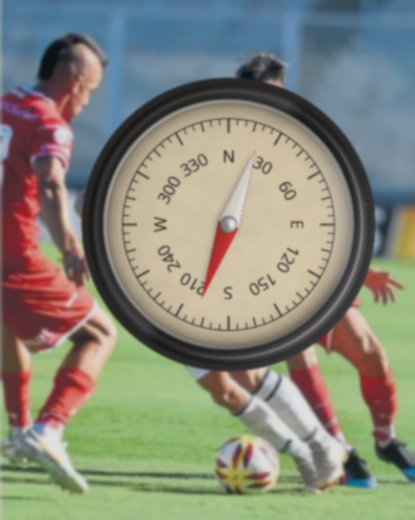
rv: 200; °
